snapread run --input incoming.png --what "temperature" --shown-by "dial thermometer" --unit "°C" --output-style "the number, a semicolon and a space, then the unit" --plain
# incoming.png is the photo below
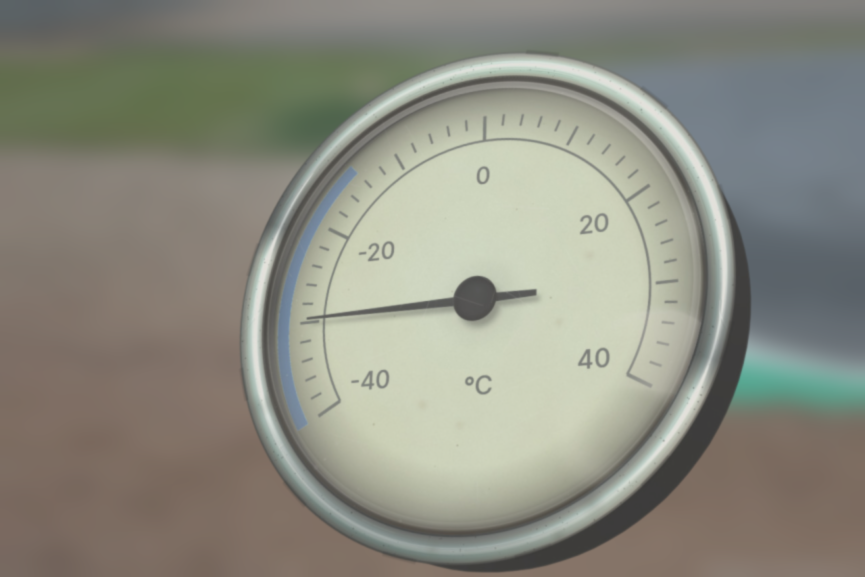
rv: -30; °C
